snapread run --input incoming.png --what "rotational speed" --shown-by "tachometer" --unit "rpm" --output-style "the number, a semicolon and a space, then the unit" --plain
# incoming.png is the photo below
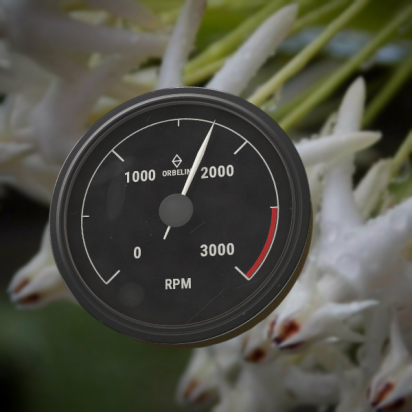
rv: 1750; rpm
